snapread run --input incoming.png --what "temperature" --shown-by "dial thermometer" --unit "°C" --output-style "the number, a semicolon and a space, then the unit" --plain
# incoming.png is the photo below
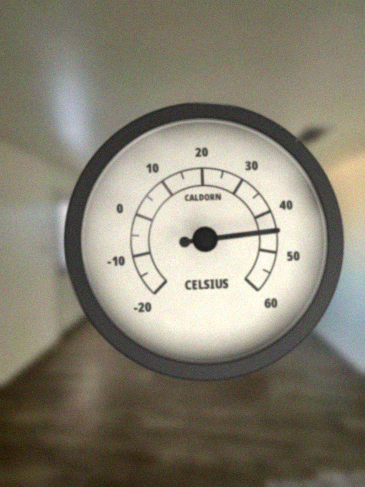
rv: 45; °C
